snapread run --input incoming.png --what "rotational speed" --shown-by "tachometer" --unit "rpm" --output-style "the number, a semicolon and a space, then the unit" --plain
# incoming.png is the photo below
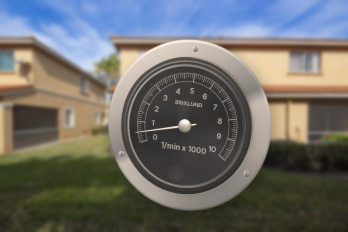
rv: 500; rpm
